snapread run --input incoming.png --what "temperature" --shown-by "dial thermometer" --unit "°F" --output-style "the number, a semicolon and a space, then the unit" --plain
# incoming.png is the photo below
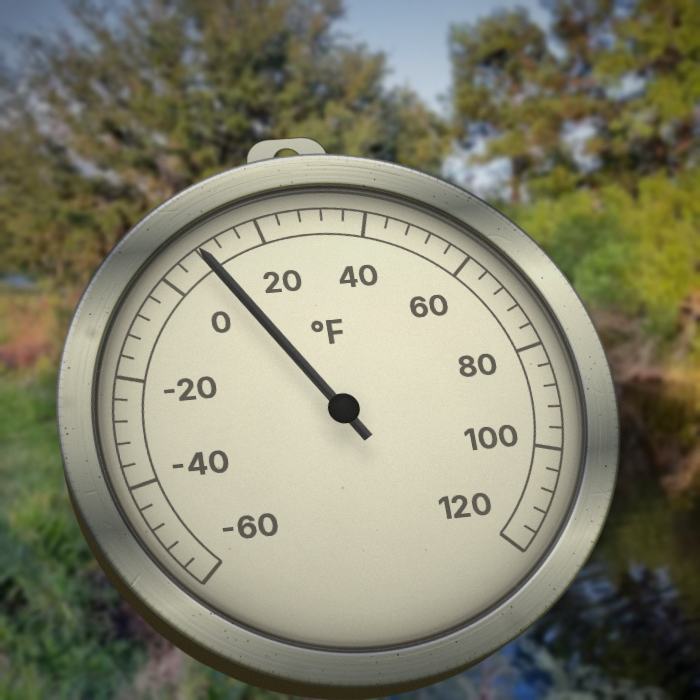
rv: 8; °F
